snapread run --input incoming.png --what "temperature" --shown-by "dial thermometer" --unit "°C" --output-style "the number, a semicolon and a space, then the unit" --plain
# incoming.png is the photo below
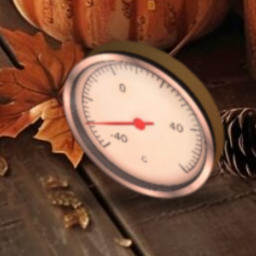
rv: -30; °C
